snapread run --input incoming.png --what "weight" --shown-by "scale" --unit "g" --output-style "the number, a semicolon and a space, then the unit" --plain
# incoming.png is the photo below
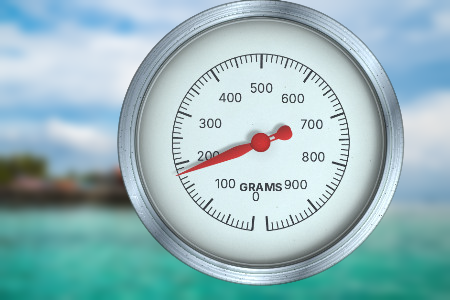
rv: 180; g
